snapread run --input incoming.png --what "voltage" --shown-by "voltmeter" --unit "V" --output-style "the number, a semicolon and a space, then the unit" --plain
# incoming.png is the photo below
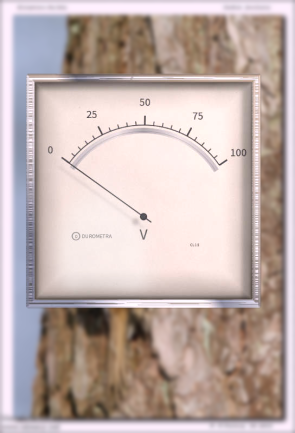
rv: 0; V
